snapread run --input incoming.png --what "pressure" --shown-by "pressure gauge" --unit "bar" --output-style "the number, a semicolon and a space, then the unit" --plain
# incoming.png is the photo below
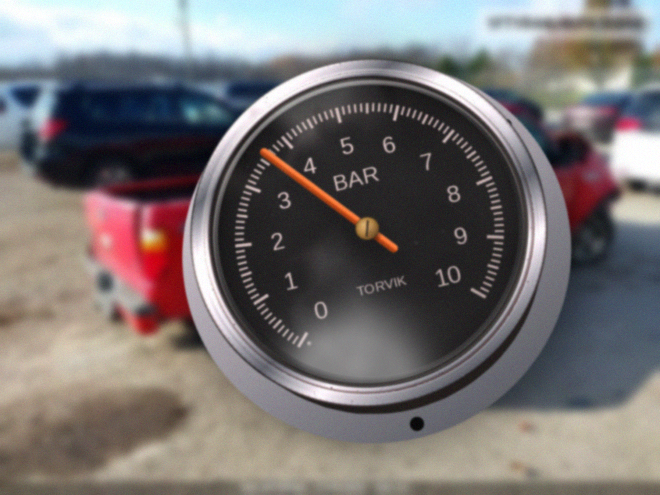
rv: 3.6; bar
